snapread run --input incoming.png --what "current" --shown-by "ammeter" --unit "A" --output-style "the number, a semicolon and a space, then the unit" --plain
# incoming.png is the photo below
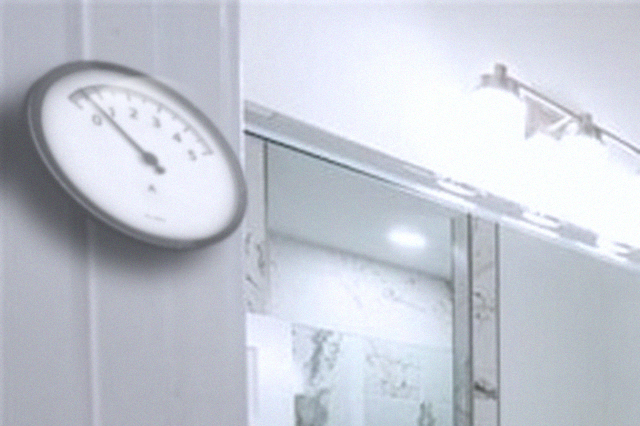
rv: 0.5; A
